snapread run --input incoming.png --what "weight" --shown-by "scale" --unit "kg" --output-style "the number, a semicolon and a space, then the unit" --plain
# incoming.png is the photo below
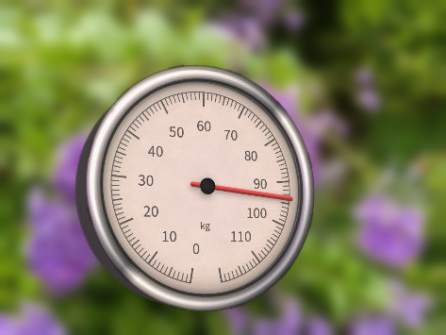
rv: 94; kg
